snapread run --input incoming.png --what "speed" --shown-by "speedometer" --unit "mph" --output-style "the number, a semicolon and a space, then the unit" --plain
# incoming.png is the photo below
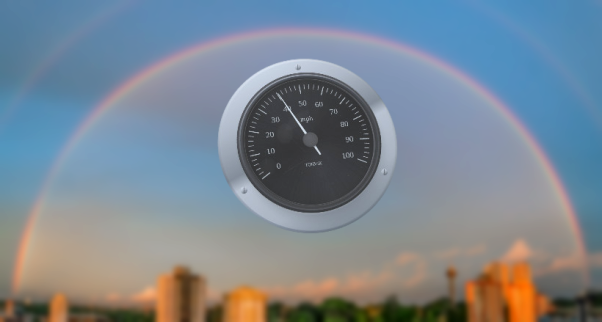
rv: 40; mph
